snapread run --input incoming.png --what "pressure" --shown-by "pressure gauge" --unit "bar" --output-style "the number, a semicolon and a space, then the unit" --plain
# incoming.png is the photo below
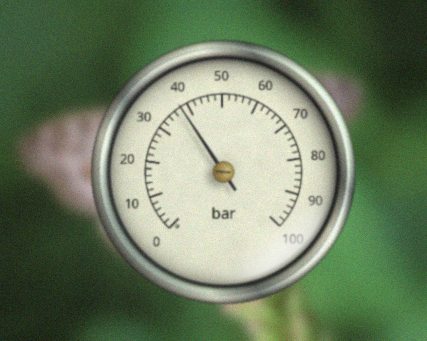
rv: 38; bar
